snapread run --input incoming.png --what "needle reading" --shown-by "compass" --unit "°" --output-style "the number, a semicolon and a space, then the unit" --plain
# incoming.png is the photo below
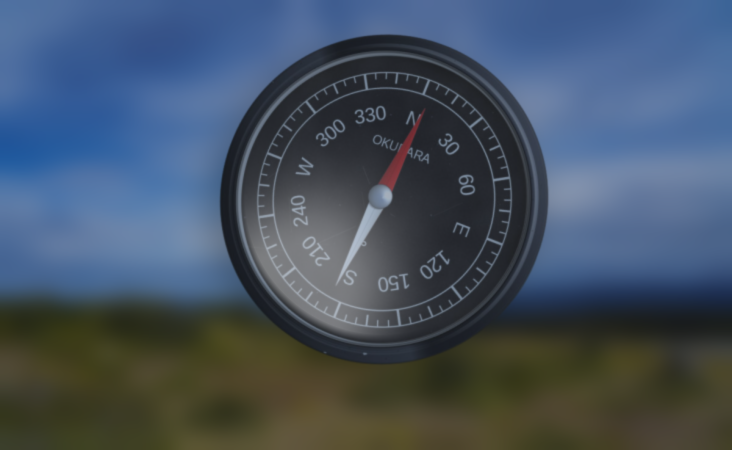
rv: 5; °
